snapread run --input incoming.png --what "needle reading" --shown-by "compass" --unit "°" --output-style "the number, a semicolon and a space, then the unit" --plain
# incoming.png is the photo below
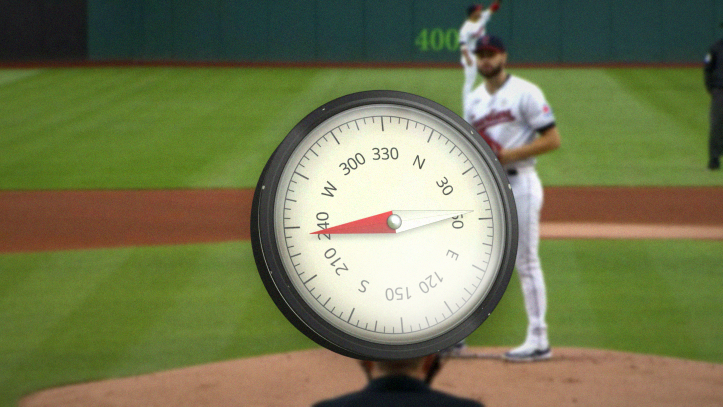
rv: 235; °
